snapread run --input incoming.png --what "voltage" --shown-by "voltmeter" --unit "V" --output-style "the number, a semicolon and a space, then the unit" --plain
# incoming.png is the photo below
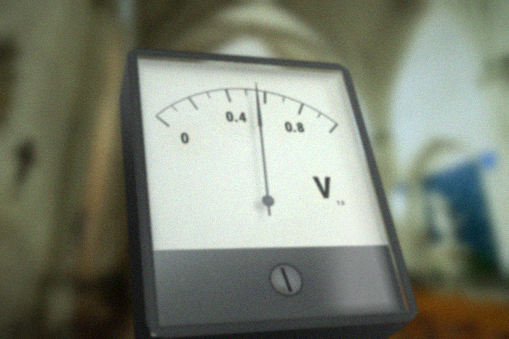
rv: 0.55; V
